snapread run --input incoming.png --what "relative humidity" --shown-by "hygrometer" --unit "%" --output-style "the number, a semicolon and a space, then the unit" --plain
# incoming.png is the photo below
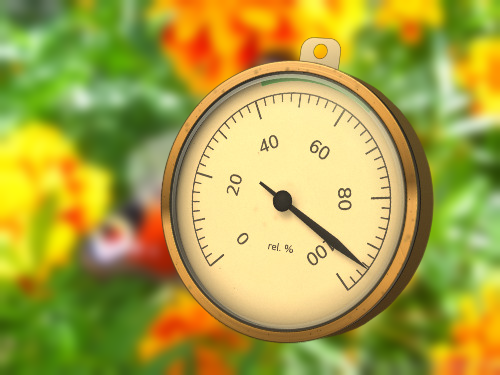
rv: 94; %
